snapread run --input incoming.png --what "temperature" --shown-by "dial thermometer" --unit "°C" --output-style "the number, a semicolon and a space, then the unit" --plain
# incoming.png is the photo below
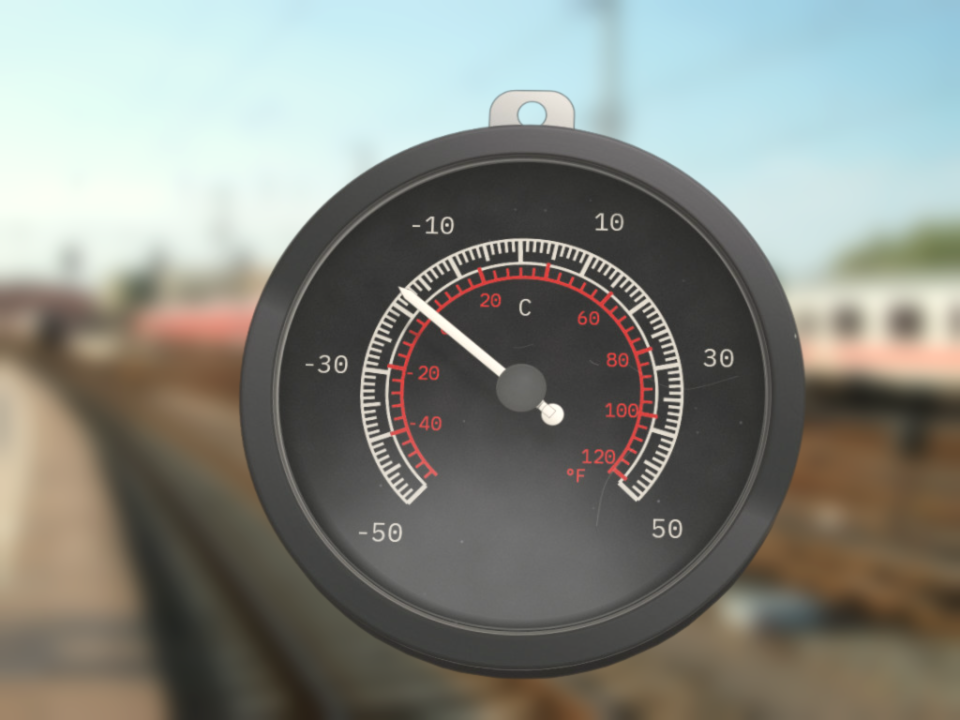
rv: -18; °C
